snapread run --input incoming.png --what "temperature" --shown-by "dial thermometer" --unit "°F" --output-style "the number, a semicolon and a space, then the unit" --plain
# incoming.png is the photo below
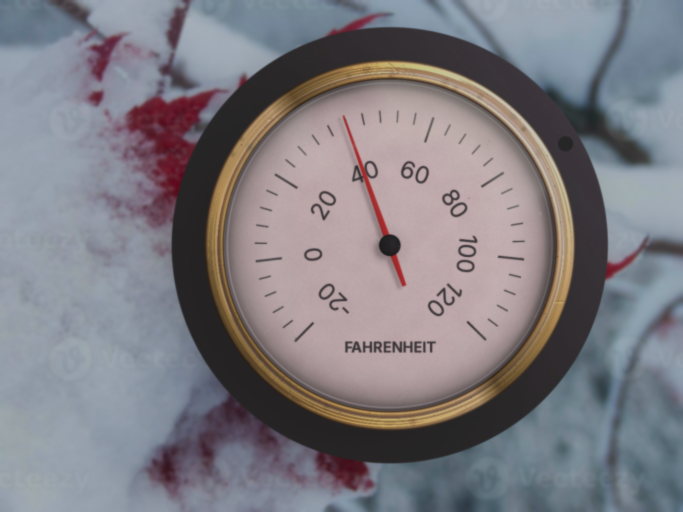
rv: 40; °F
